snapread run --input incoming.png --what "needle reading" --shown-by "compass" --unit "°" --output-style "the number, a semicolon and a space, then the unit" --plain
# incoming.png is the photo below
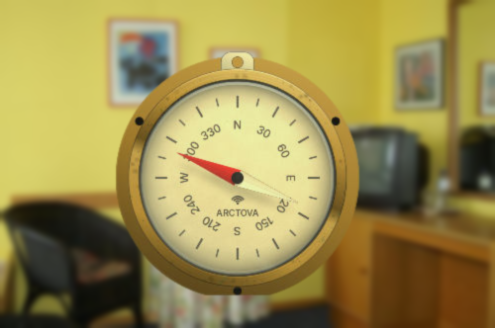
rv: 292.5; °
